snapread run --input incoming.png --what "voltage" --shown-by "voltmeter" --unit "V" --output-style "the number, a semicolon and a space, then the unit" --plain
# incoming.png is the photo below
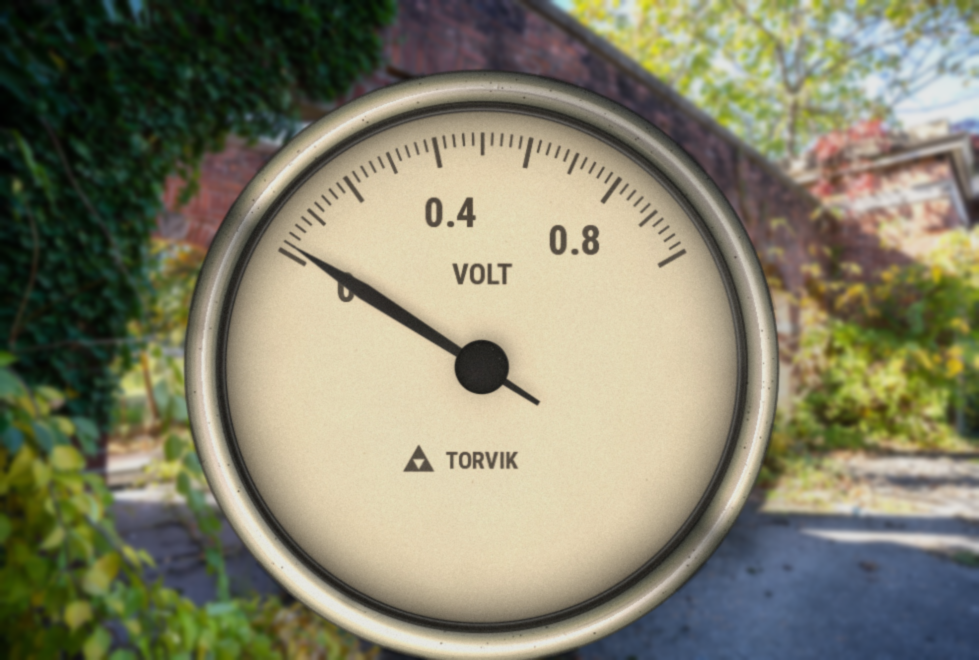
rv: 0.02; V
